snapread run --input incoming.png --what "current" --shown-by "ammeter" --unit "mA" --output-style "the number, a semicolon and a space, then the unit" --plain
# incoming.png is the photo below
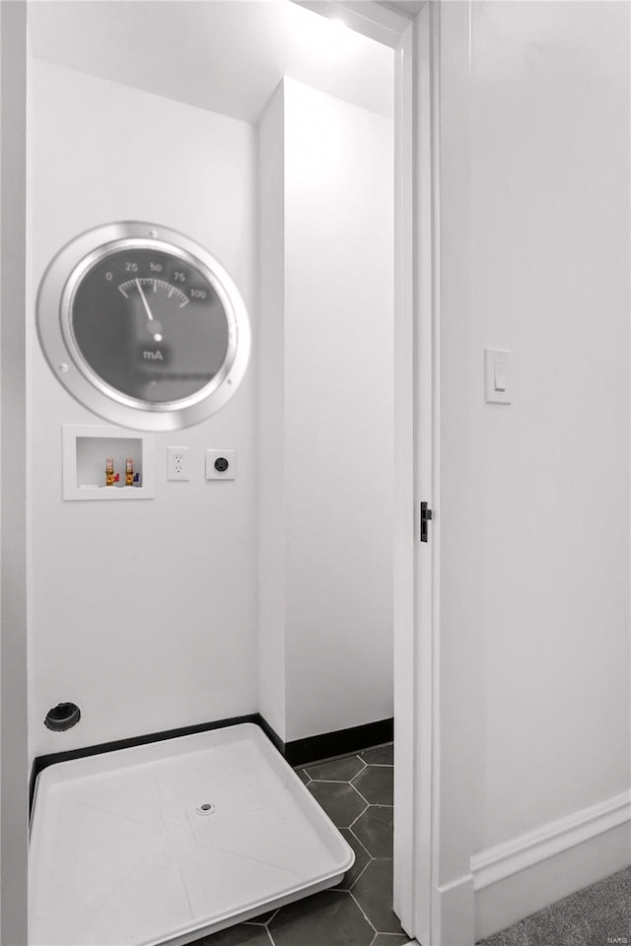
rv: 25; mA
